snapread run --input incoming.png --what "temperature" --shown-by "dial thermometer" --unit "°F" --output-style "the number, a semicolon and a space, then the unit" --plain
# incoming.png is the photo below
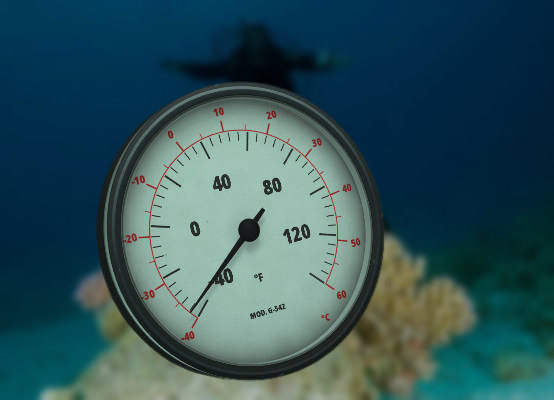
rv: -36; °F
